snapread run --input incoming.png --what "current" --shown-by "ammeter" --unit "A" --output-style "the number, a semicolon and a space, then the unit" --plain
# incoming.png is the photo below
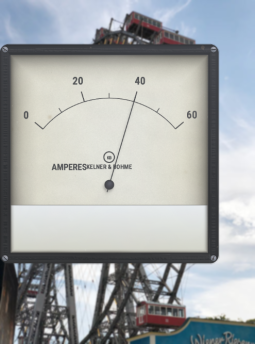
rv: 40; A
